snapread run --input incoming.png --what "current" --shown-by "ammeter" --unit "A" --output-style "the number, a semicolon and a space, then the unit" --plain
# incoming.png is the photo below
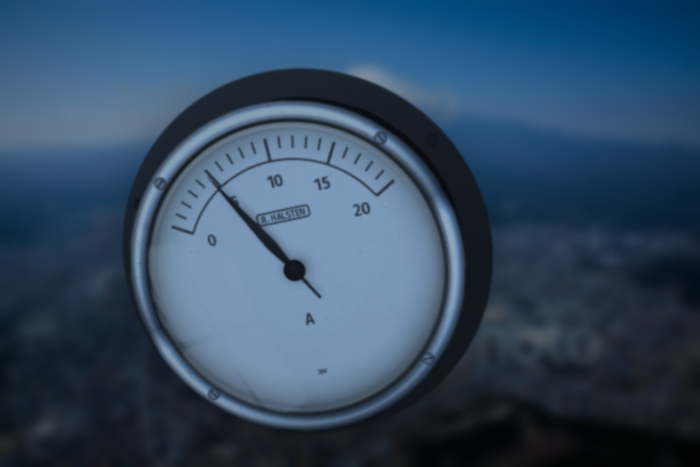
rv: 5; A
